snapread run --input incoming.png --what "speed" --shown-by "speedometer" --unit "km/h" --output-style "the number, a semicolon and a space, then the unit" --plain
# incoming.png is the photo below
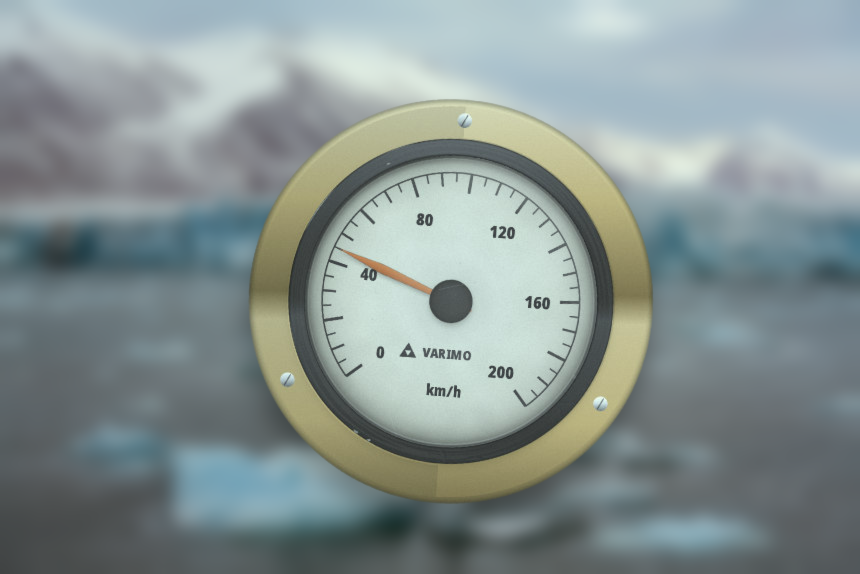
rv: 45; km/h
